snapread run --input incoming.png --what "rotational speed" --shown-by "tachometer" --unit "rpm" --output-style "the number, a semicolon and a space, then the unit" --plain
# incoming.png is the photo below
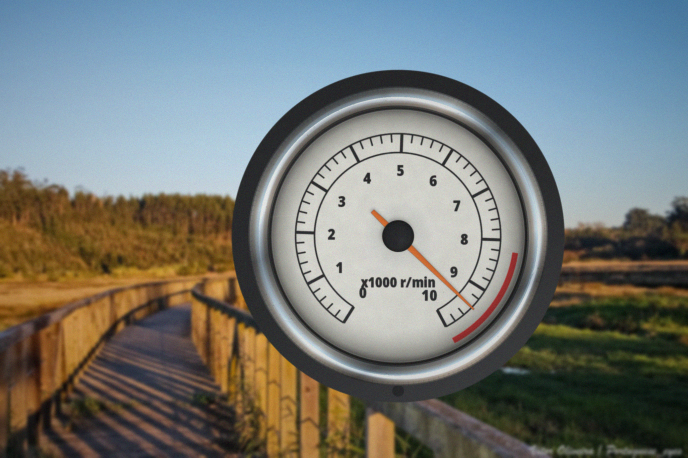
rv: 9400; rpm
